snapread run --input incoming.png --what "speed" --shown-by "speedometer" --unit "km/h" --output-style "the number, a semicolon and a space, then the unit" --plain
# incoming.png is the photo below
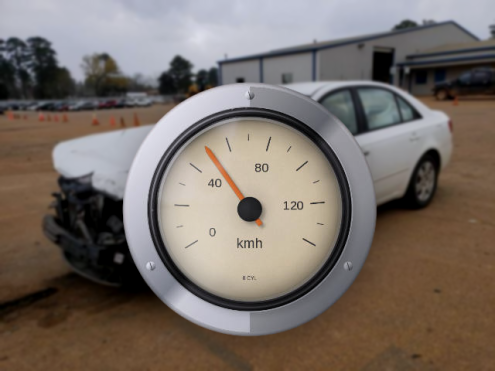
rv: 50; km/h
